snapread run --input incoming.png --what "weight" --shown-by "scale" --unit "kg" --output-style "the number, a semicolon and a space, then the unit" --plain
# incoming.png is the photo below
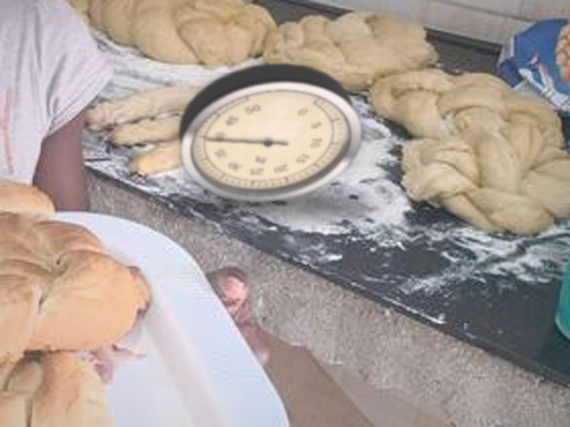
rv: 40; kg
